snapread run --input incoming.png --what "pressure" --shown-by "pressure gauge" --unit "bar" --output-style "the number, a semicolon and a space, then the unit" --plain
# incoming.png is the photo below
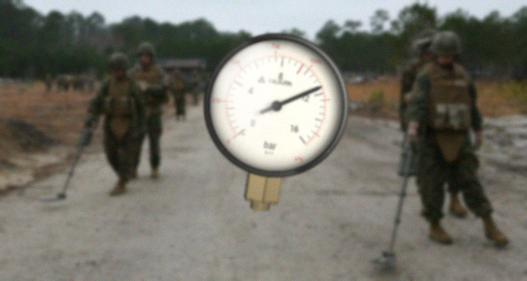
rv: 11.5; bar
